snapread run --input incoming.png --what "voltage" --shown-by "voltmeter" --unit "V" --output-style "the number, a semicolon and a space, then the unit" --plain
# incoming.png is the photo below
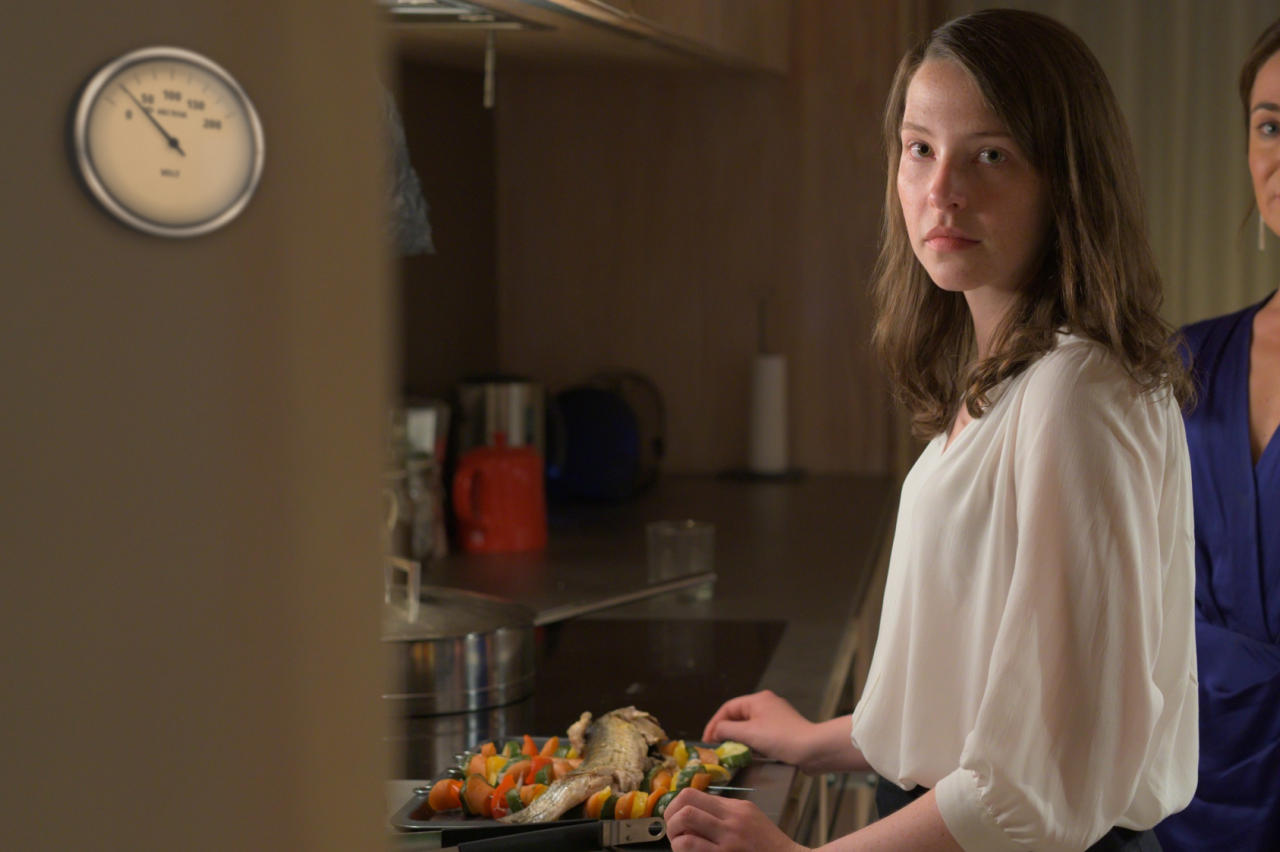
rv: 25; V
